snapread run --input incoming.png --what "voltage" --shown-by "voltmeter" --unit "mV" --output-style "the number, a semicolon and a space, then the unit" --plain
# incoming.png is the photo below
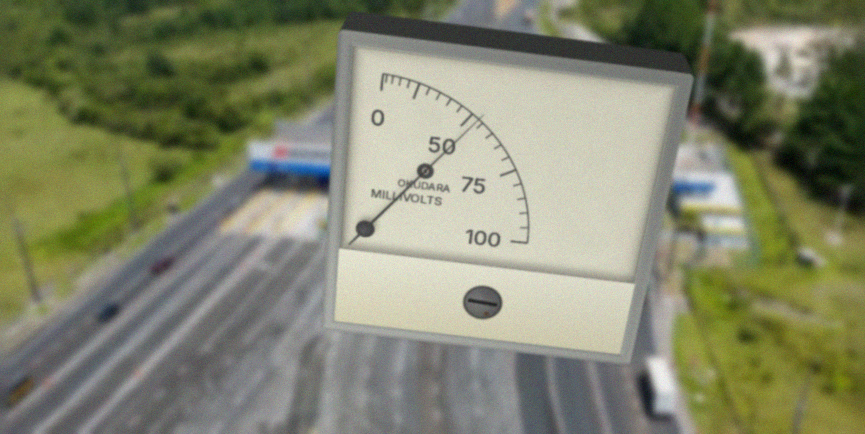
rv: 52.5; mV
